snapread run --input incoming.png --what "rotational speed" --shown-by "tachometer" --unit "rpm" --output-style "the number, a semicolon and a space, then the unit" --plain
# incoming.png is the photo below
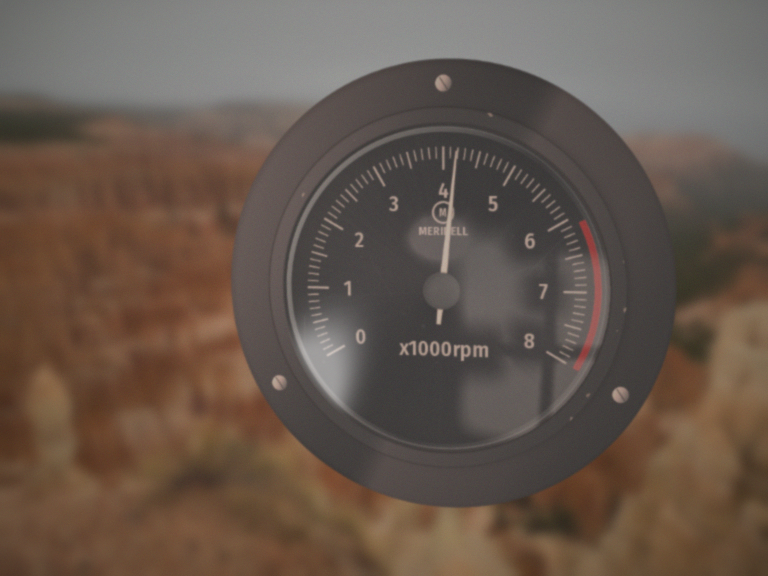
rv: 4200; rpm
